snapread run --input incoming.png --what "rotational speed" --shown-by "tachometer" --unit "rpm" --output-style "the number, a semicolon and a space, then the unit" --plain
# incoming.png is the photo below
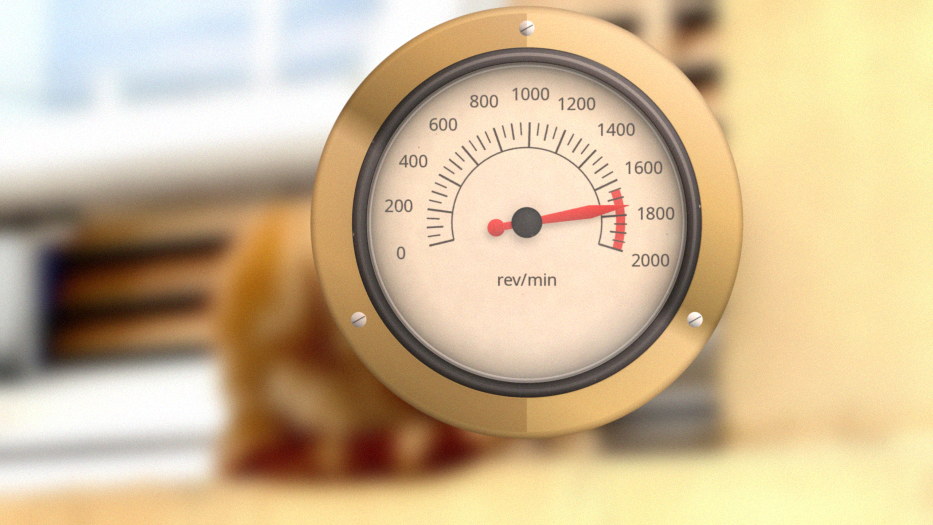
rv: 1750; rpm
